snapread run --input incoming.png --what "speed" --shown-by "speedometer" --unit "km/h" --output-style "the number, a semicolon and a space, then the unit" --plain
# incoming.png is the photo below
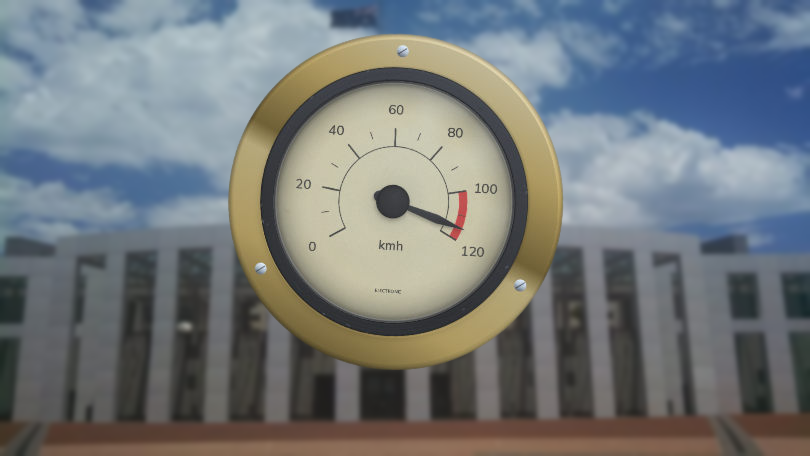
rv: 115; km/h
